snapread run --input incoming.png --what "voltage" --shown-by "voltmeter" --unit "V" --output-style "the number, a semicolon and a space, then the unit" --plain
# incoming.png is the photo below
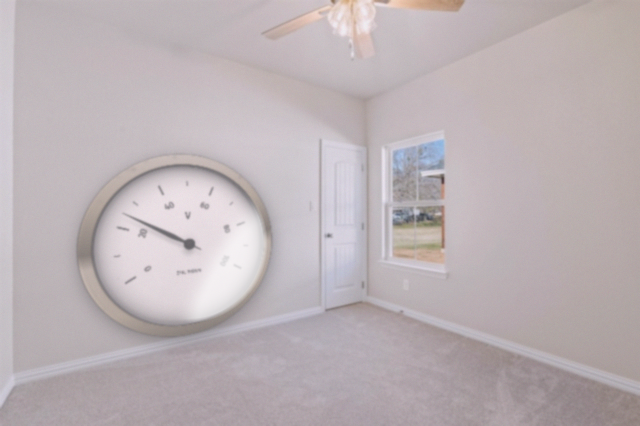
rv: 25; V
